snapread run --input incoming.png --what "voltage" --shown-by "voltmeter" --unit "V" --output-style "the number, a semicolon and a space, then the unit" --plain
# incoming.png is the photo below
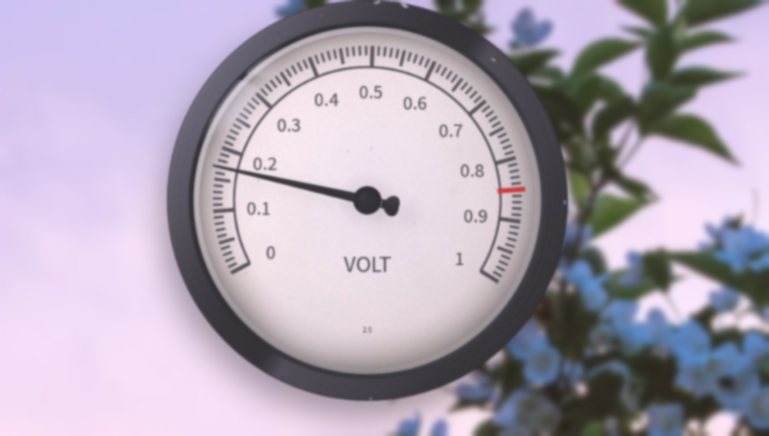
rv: 0.17; V
